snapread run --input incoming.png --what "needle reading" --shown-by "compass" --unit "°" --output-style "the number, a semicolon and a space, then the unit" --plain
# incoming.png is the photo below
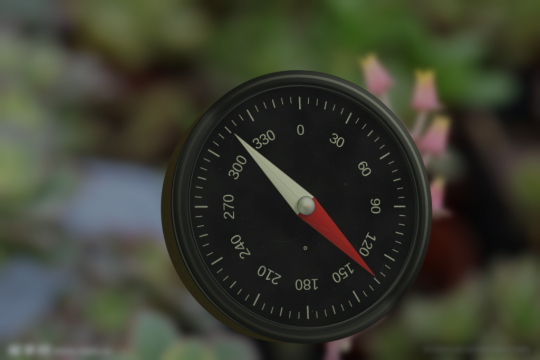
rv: 135; °
